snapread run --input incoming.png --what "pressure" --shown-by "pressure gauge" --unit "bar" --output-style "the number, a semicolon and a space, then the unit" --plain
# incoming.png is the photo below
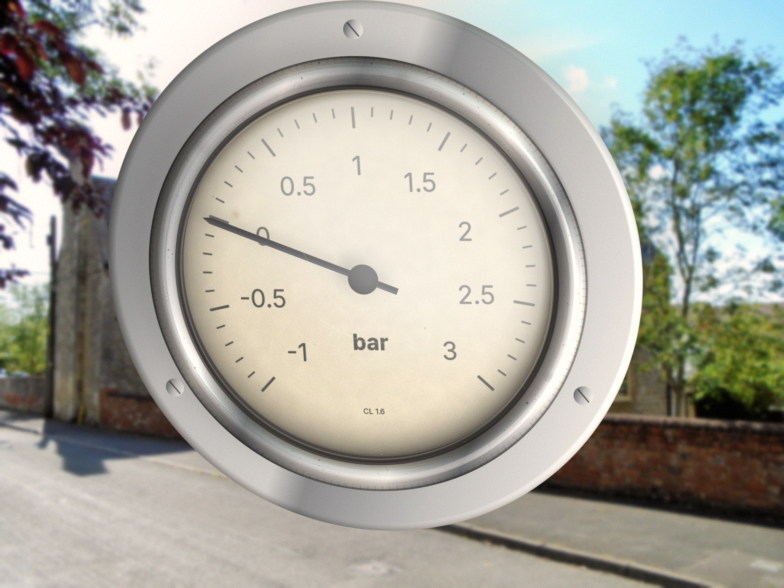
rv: 0; bar
